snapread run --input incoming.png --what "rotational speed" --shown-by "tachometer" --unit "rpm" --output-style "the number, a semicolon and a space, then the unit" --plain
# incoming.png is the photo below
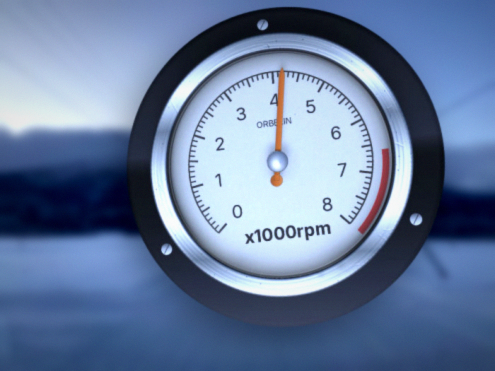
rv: 4200; rpm
